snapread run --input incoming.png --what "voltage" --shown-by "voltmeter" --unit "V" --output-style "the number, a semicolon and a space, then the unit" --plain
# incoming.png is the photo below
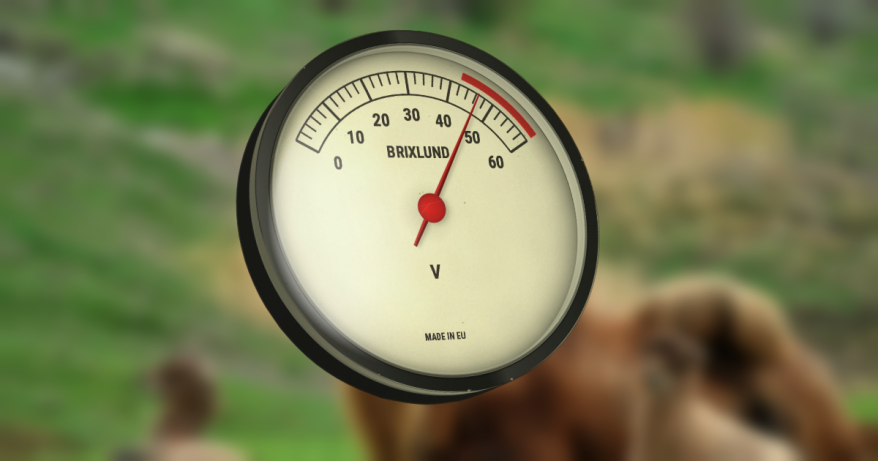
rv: 46; V
